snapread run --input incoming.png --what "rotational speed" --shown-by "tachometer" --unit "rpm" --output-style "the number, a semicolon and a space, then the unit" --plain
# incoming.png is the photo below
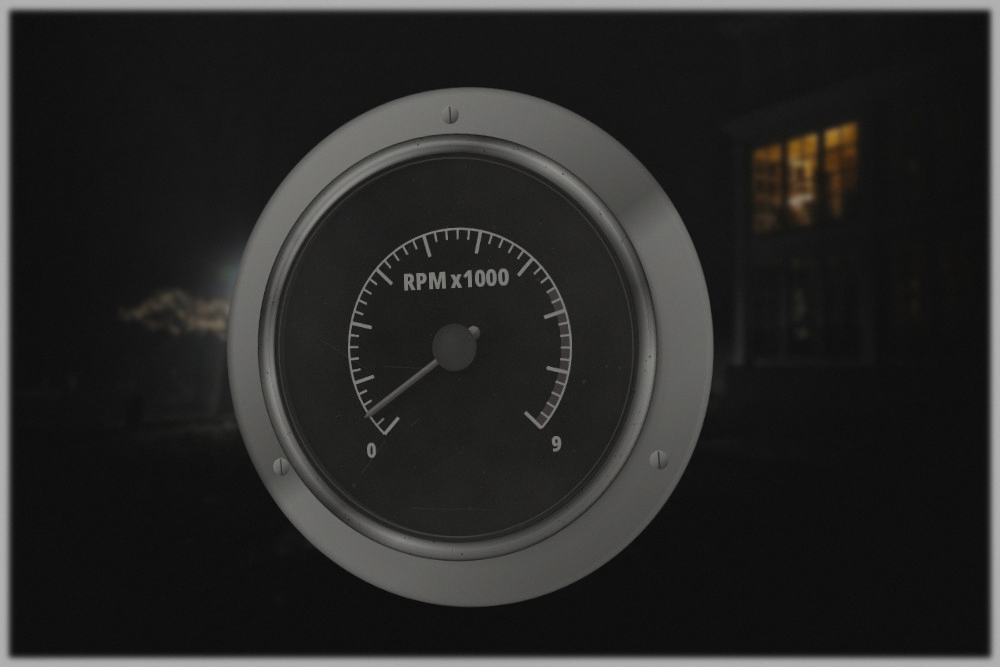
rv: 400; rpm
